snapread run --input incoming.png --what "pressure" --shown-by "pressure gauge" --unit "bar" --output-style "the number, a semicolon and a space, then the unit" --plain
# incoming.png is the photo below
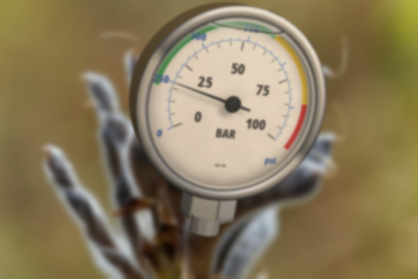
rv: 17.5; bar
